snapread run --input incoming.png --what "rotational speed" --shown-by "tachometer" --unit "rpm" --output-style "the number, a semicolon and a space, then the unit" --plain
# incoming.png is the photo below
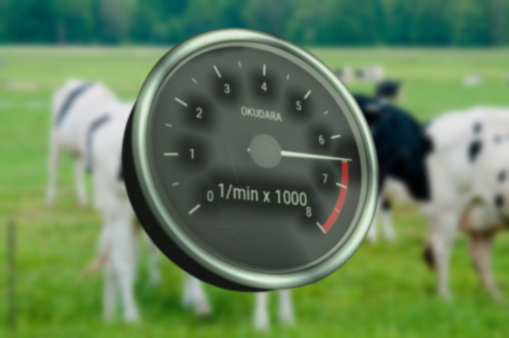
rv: 6500; rpm
